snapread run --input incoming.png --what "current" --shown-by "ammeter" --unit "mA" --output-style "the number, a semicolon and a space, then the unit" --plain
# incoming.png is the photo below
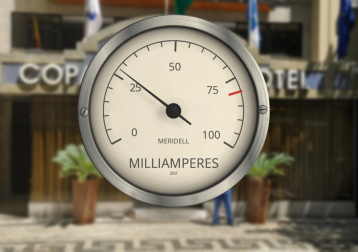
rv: 27.5; mA
